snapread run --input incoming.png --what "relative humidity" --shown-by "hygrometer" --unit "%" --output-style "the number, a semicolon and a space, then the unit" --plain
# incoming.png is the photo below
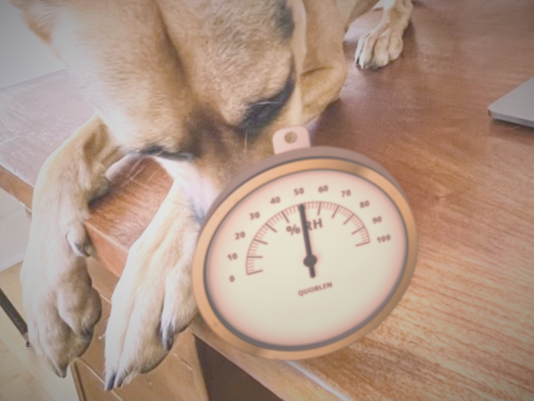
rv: 50; %
